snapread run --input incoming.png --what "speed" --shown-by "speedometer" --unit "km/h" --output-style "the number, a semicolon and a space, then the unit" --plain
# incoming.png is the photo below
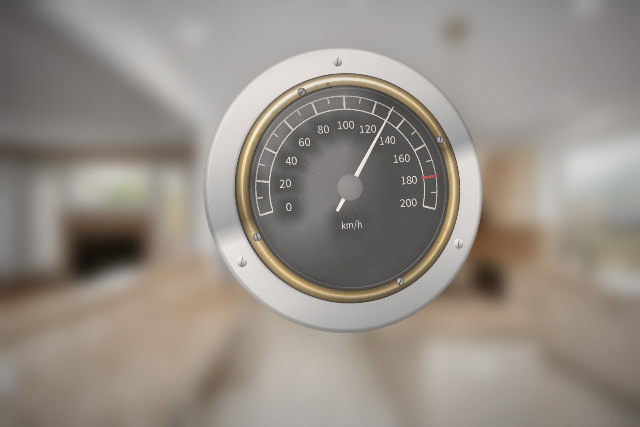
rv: 130; km/h
